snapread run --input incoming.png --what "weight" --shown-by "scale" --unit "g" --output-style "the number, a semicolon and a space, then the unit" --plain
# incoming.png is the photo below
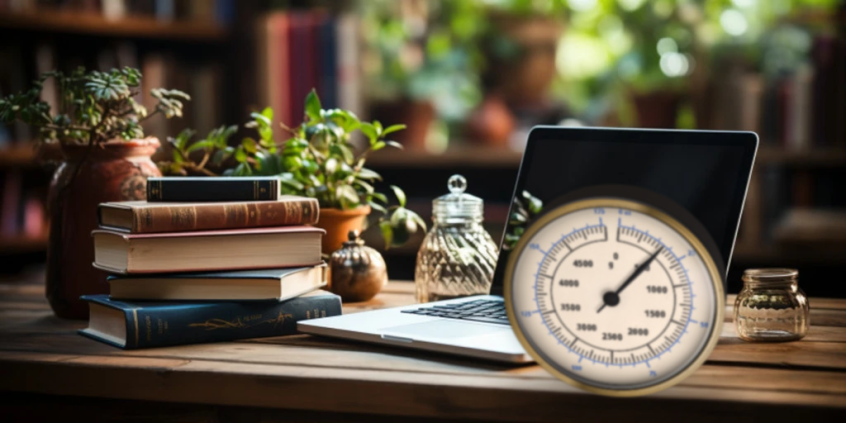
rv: 500; g
